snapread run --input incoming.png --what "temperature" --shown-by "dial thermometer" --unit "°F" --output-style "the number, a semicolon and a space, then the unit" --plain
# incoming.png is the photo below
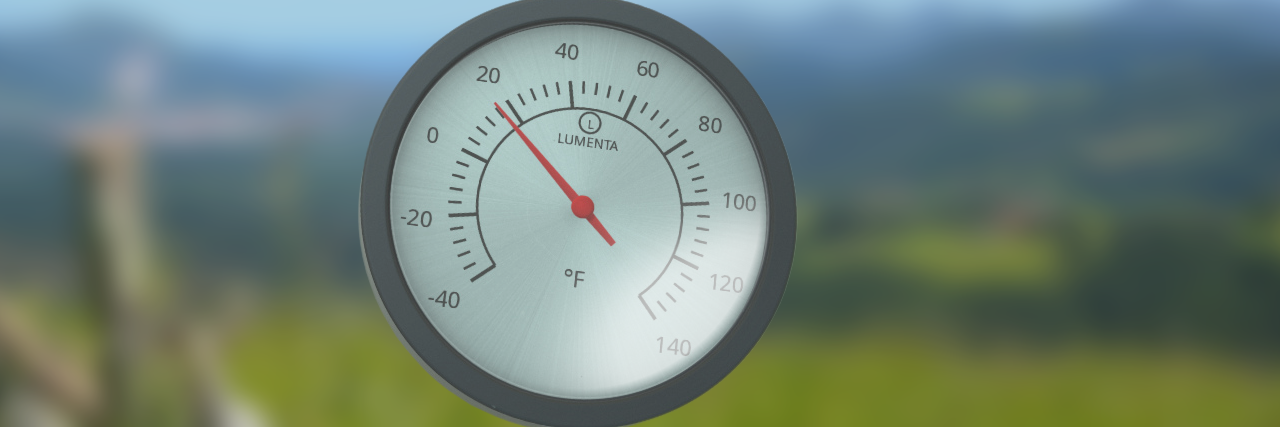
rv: 16; °F
